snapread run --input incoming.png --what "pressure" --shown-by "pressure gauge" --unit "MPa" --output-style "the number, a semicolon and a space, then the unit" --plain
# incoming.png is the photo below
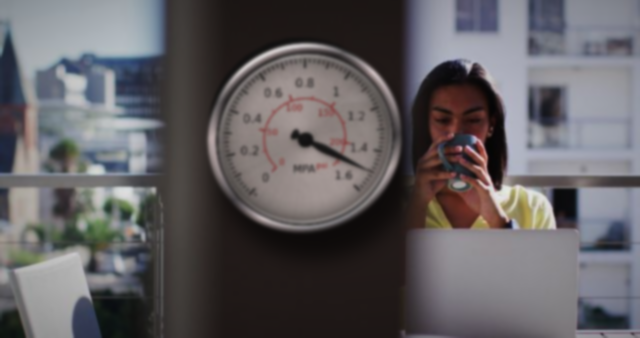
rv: 1.5; MPa
